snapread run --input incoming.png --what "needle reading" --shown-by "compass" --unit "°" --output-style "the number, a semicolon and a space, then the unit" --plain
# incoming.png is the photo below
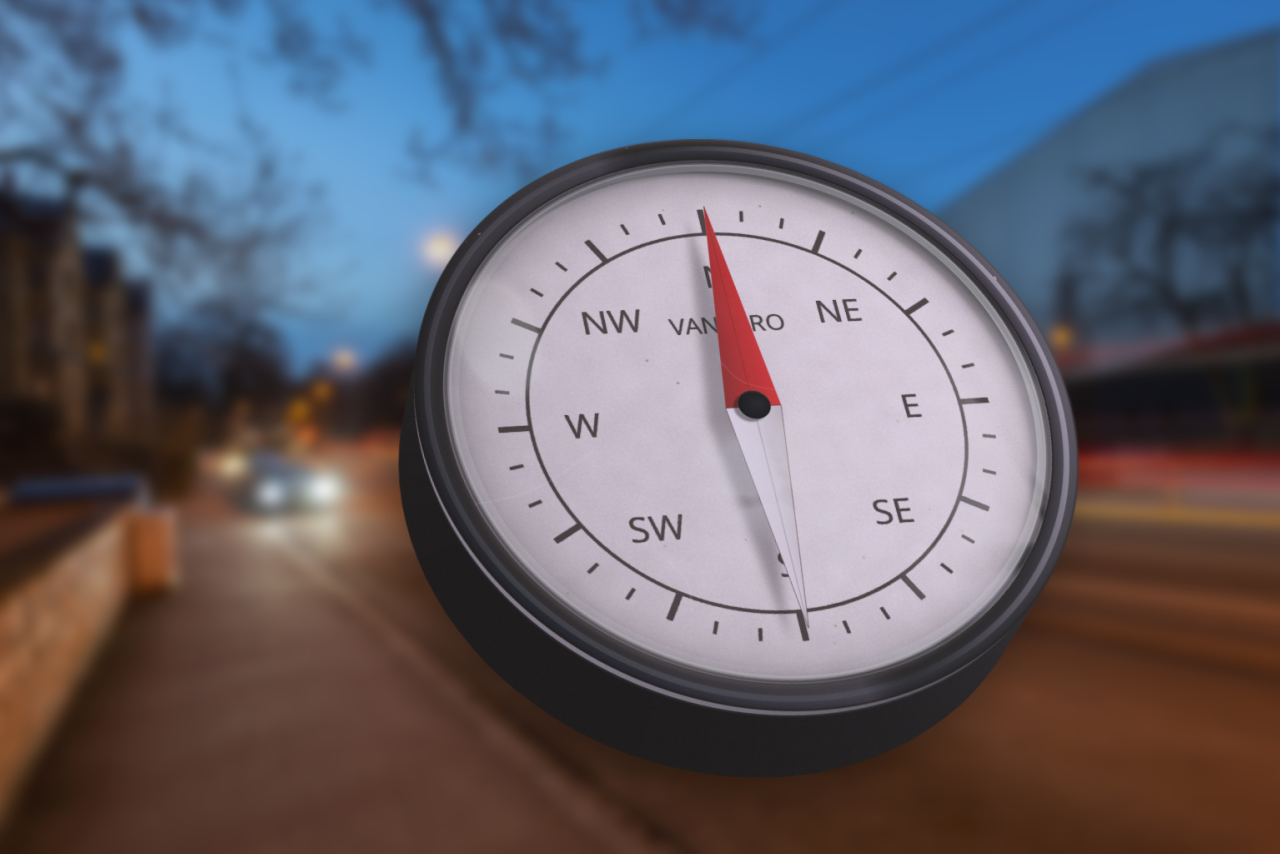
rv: 0; °
